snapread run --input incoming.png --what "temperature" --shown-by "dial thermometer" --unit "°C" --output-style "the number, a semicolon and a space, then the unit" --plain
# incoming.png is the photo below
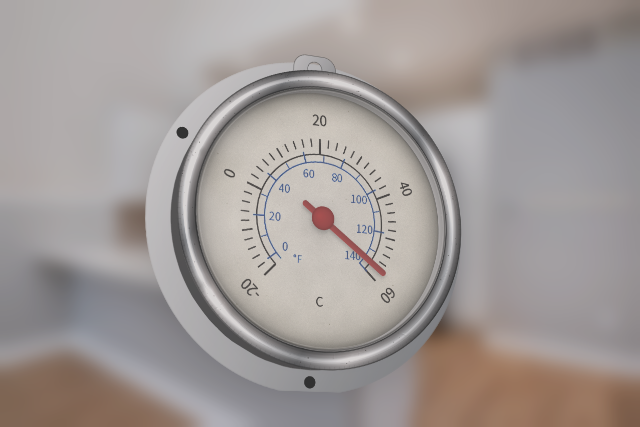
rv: 58; °C
